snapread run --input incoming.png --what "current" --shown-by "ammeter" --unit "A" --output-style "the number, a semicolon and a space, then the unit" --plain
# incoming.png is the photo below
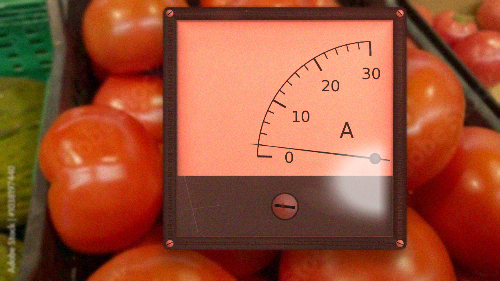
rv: 2; A
